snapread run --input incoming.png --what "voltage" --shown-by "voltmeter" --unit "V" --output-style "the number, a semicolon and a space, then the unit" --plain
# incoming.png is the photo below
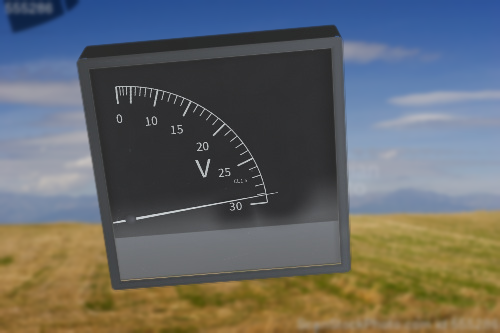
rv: 29; V
